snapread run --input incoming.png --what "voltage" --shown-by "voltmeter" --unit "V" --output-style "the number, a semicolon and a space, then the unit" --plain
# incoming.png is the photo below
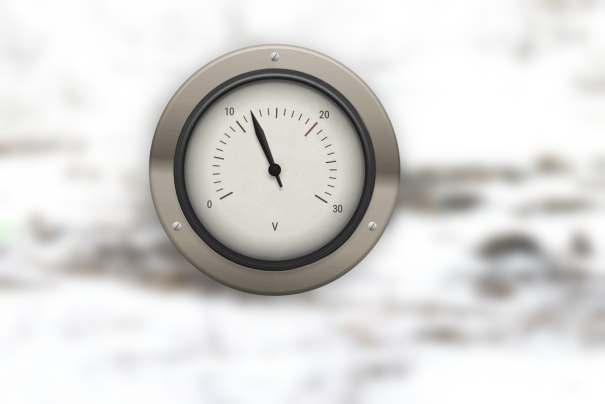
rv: 12; V
